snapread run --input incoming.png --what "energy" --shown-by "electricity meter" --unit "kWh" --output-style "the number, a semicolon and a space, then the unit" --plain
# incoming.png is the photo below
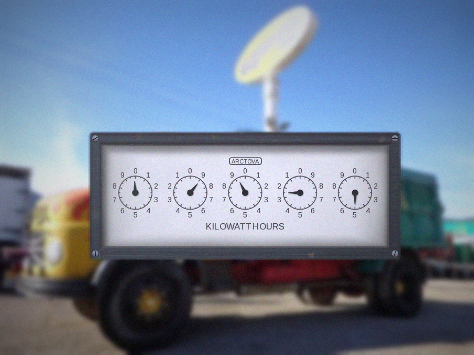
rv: 98925; kWh
